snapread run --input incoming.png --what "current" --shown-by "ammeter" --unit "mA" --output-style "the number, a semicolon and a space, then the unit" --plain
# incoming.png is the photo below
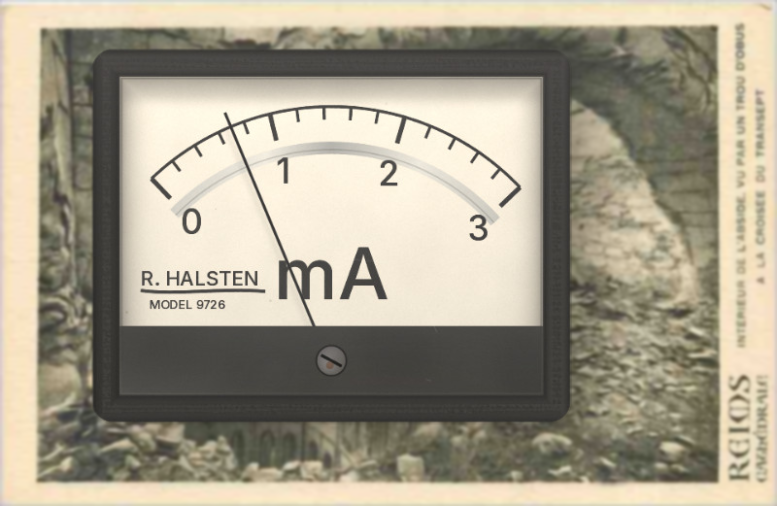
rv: 0.7; mA
